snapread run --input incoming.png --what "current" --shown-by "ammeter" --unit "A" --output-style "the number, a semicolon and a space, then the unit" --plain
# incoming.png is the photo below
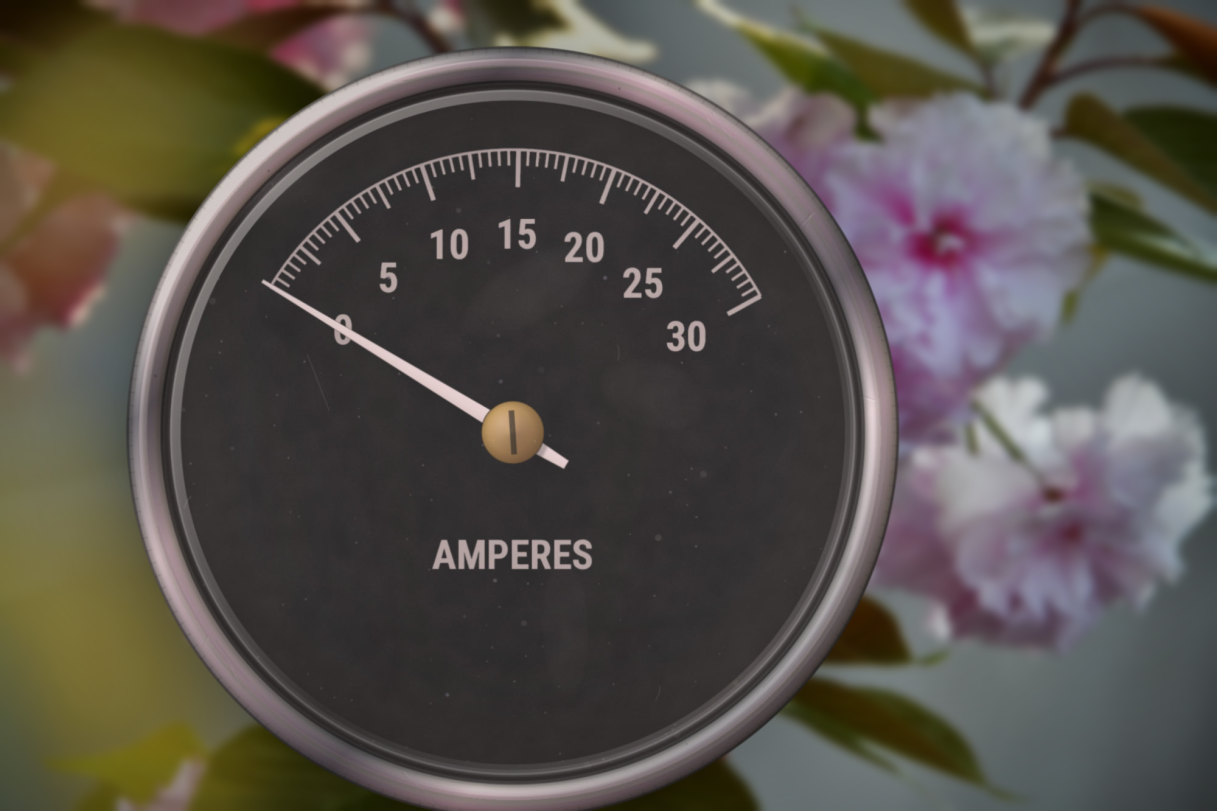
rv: 0; A
